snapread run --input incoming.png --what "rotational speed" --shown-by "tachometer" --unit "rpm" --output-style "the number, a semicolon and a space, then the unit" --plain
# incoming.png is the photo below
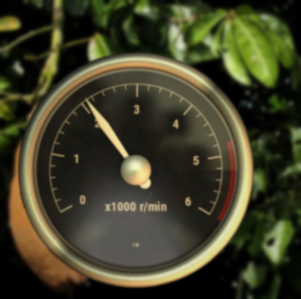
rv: 2100; rpm
